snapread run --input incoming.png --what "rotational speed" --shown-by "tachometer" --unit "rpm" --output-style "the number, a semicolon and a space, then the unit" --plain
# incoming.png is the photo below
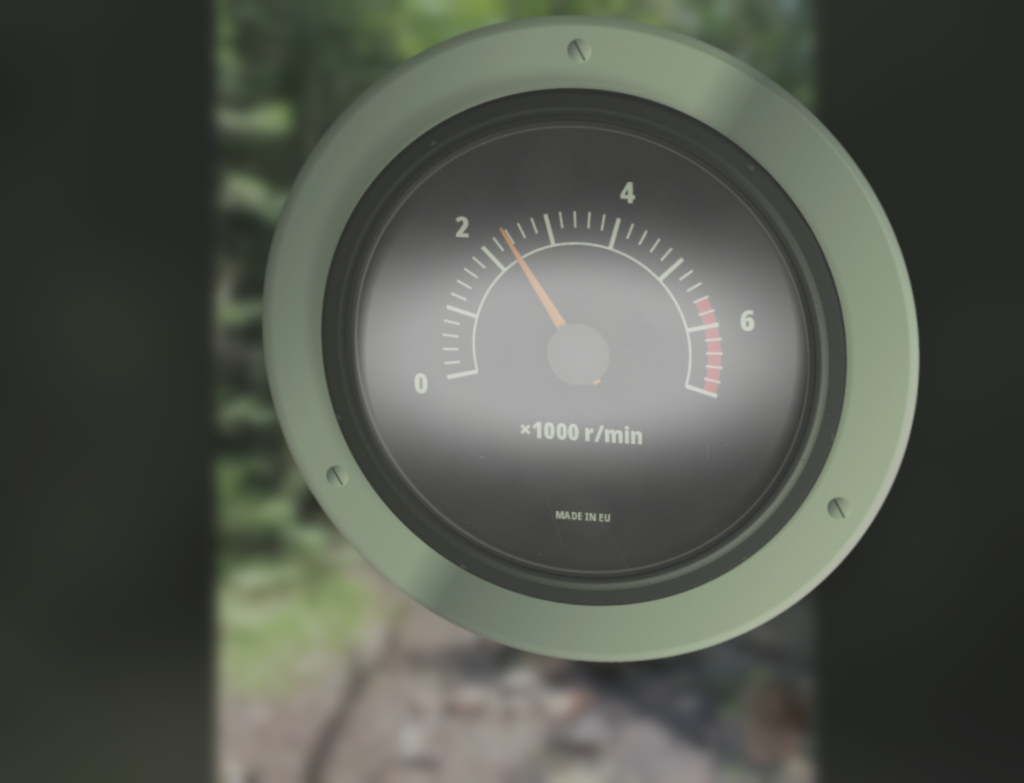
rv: 2400; rpm
